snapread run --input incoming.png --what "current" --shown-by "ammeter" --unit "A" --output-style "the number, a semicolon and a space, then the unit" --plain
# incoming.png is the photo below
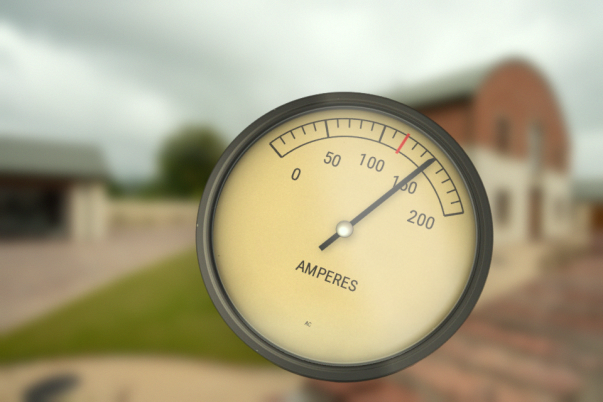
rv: 150; A
